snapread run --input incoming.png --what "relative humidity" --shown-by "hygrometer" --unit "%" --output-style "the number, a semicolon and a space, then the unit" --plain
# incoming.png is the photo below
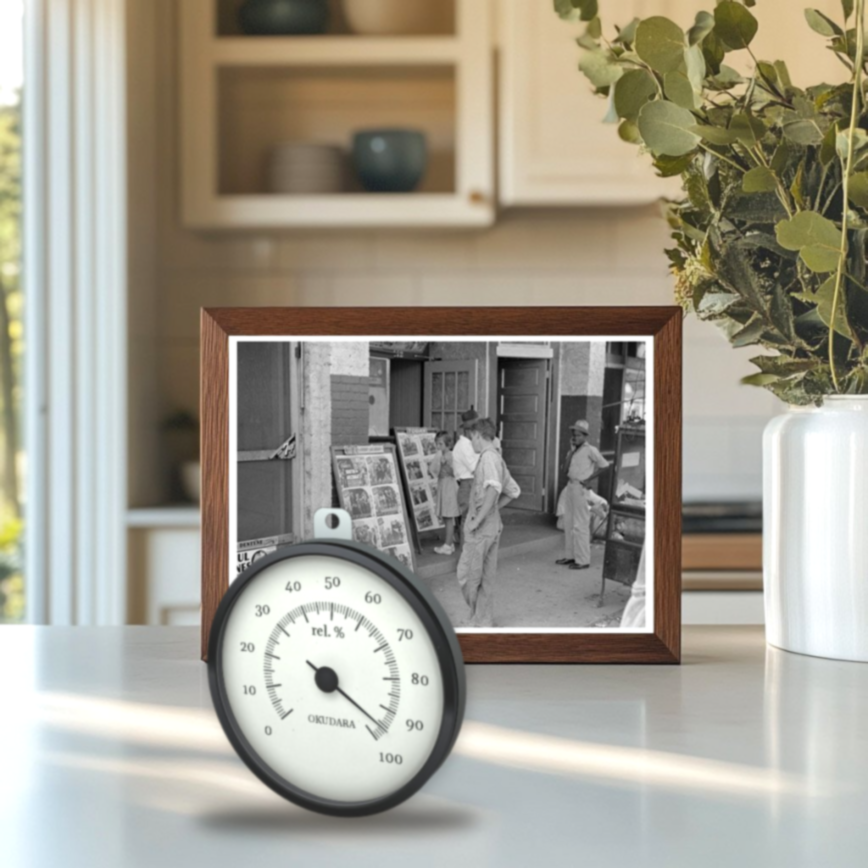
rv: 95; %
